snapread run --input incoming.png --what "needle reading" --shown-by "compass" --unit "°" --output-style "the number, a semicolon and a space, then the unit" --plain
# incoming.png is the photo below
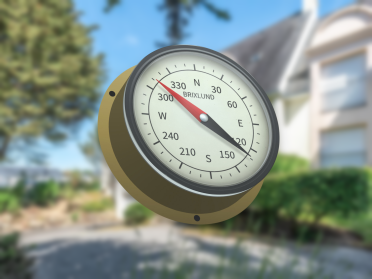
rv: 310; °
